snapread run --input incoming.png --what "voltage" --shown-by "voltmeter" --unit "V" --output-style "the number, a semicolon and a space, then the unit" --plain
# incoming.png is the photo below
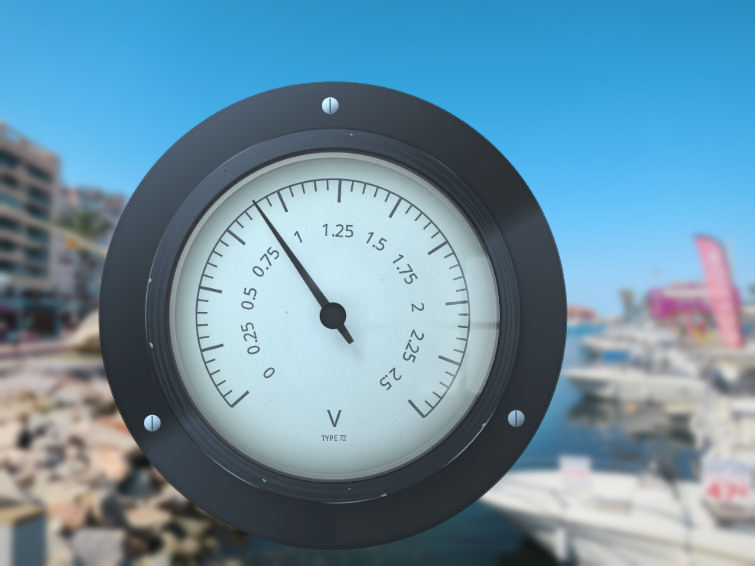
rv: 0.9; V
